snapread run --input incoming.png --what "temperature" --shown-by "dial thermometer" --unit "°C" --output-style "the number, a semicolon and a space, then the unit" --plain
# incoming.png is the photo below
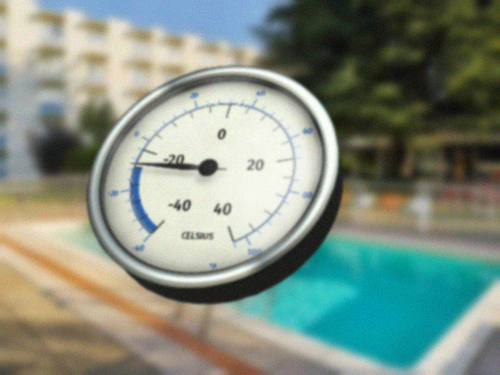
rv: -24; °C
